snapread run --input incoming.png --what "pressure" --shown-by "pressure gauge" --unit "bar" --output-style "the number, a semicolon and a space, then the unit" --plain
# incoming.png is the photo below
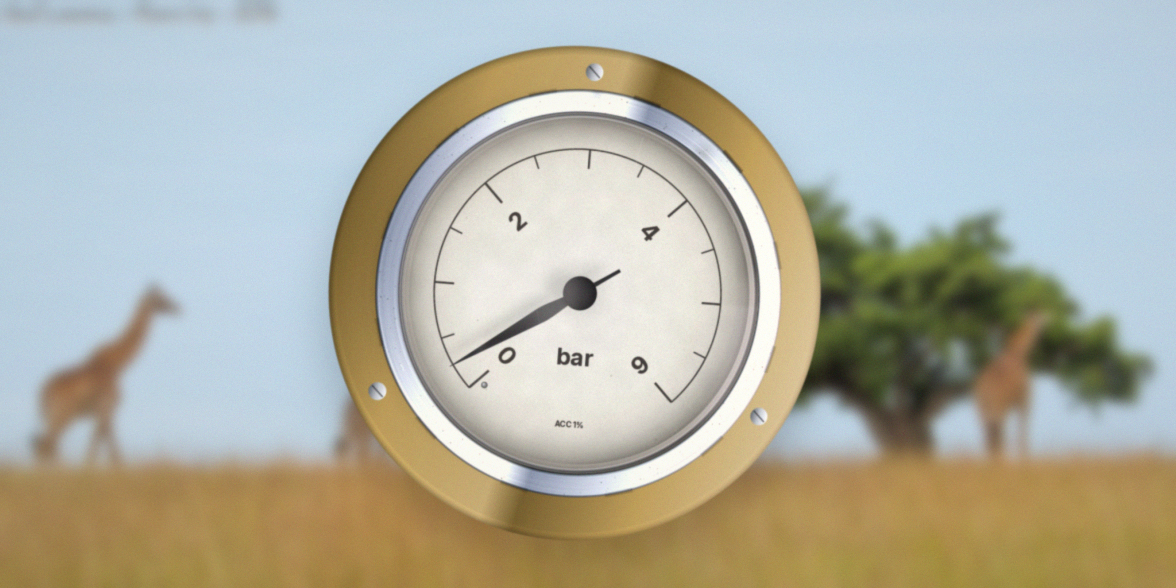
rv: 0.25; bar
